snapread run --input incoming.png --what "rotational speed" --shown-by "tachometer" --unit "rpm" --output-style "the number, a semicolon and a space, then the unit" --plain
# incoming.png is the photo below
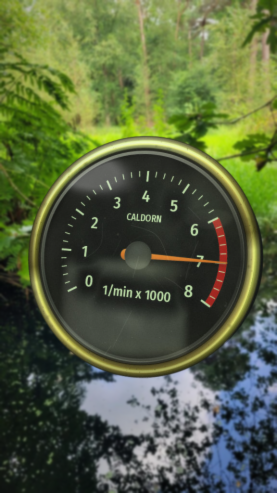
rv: 7000; rpm
